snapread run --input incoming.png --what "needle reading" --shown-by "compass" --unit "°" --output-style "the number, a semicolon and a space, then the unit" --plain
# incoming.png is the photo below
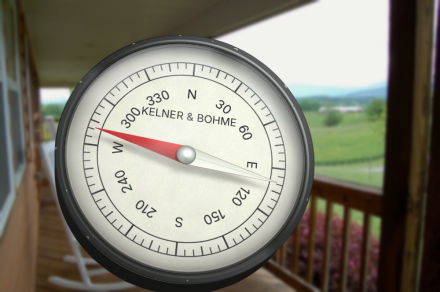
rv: 280; °
